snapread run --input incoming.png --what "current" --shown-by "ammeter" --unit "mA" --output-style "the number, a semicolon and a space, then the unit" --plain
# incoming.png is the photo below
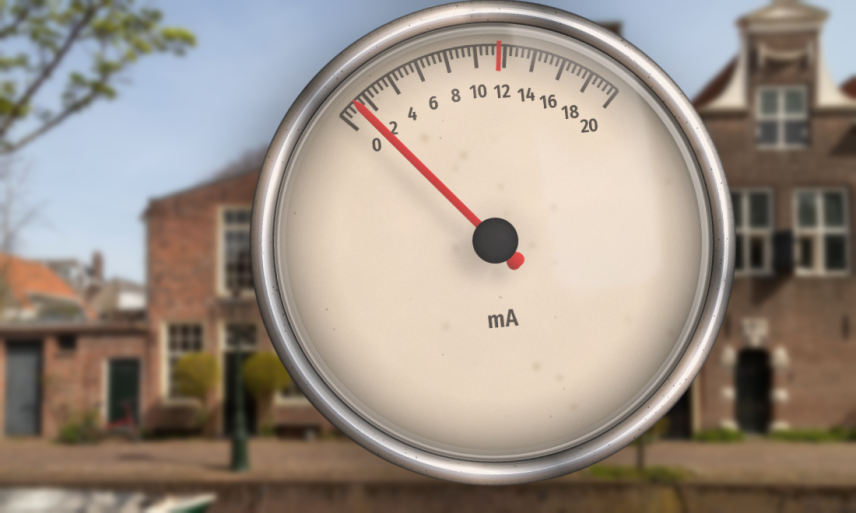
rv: 1.2; mA
